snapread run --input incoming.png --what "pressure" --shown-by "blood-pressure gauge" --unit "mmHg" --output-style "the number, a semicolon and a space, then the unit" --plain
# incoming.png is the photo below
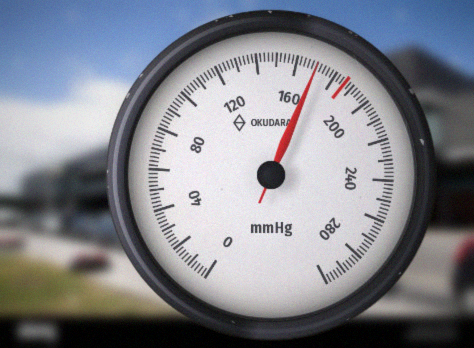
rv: 170; mmHg
